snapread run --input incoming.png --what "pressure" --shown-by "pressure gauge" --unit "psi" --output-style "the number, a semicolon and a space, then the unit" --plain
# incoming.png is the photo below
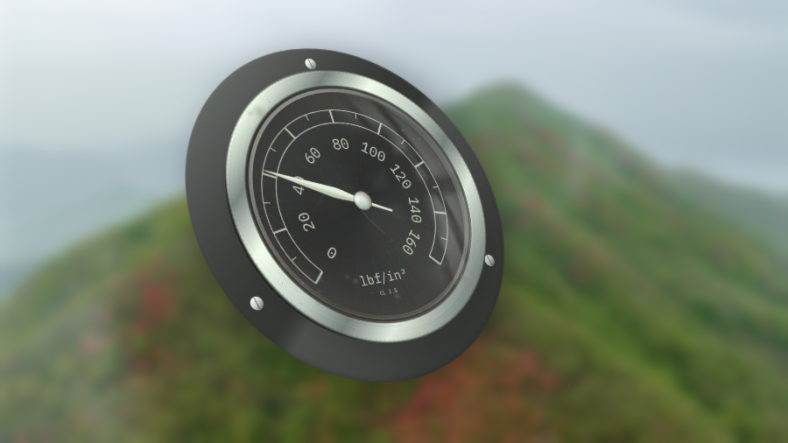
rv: 40; psi
